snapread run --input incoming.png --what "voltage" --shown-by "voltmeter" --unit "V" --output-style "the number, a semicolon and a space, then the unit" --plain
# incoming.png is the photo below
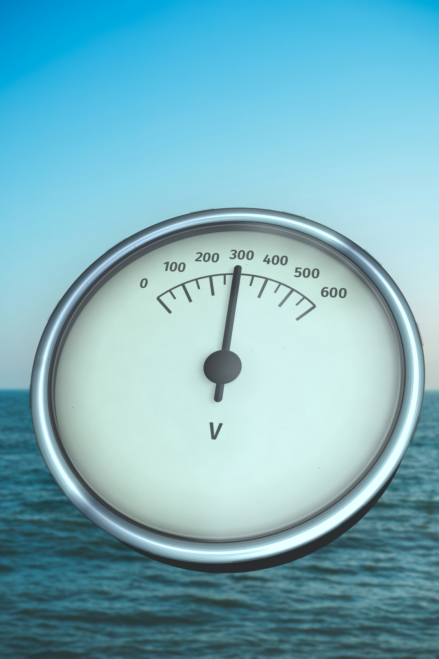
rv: 300; V
